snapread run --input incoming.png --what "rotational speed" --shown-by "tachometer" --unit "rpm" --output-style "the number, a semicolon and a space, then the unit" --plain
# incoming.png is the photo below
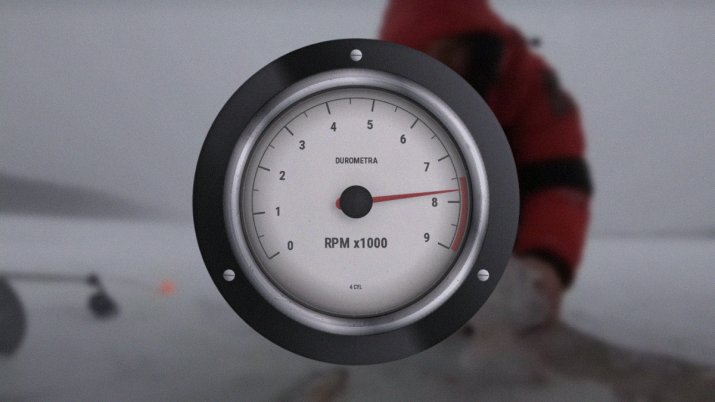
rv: 7750; rpm
